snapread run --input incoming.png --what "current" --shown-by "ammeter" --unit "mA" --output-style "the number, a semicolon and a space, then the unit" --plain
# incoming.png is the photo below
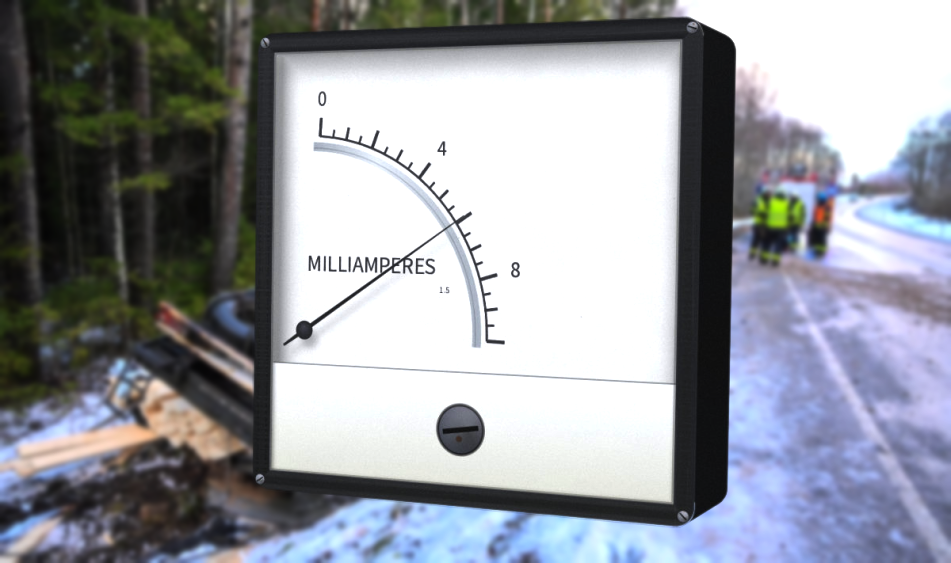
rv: 6; mA
